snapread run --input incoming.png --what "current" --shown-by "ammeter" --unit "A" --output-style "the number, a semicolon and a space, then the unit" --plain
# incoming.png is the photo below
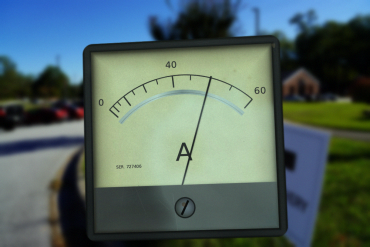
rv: 50; A
